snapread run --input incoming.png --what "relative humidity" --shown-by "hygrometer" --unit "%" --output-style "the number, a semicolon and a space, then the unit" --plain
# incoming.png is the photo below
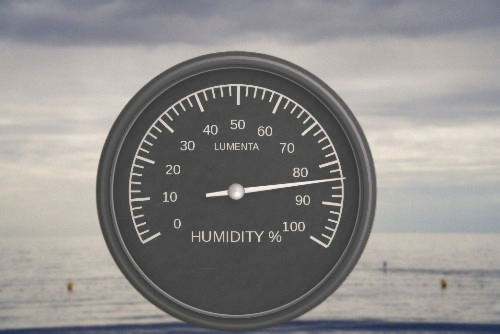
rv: 84; %
